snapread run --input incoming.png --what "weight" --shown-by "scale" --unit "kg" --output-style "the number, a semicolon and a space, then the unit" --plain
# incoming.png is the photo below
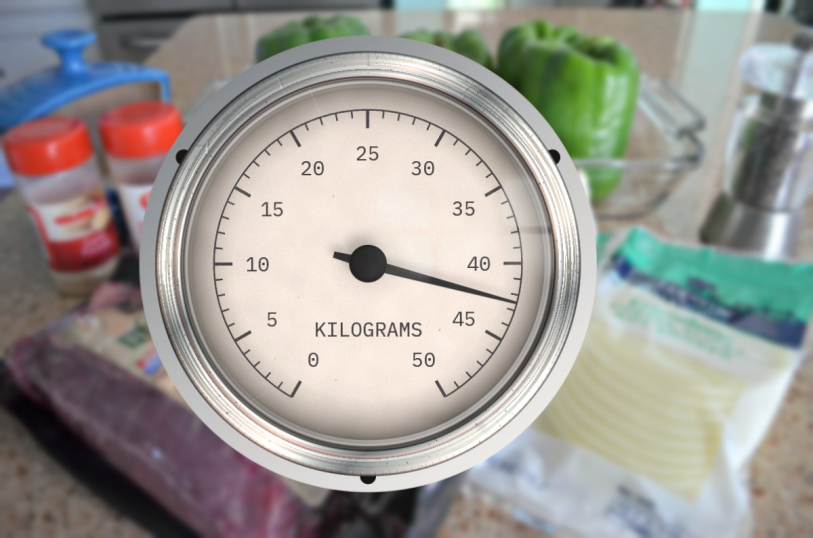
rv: 42.5; kg
